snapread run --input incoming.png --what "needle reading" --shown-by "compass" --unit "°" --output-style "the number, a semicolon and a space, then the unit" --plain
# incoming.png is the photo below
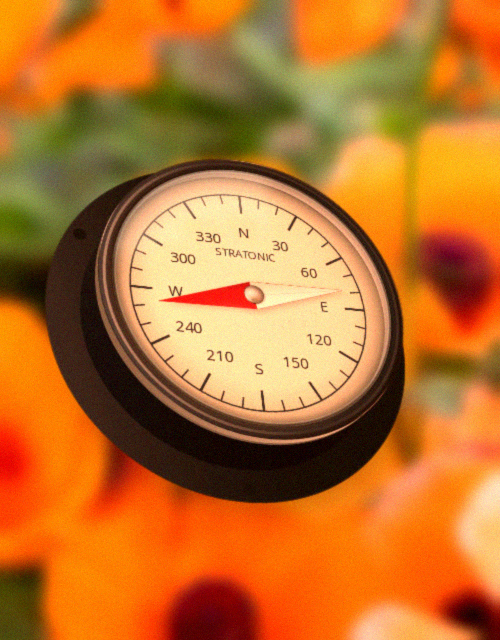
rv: 260; °
